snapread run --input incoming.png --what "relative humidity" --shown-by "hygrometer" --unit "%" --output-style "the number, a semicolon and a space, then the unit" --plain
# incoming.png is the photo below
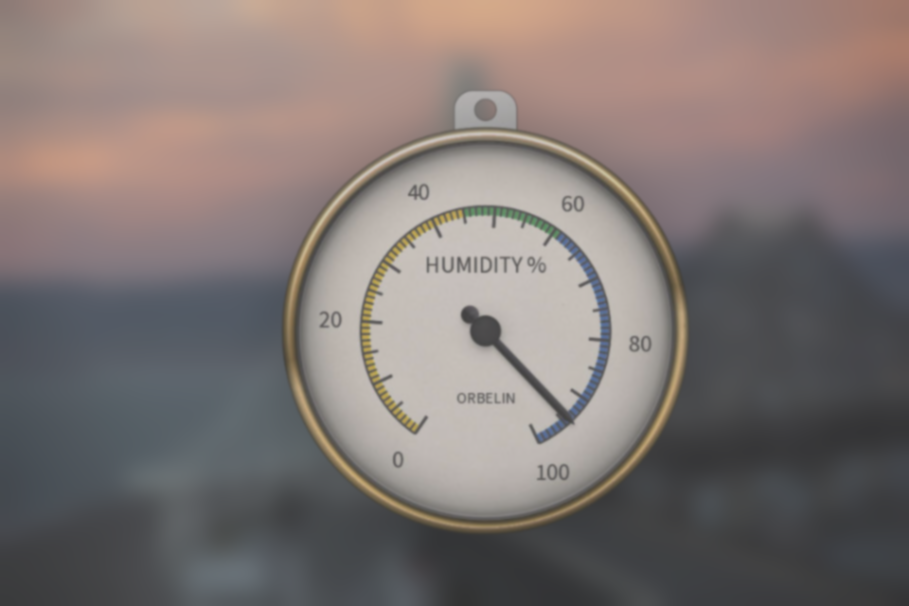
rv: 94; %
